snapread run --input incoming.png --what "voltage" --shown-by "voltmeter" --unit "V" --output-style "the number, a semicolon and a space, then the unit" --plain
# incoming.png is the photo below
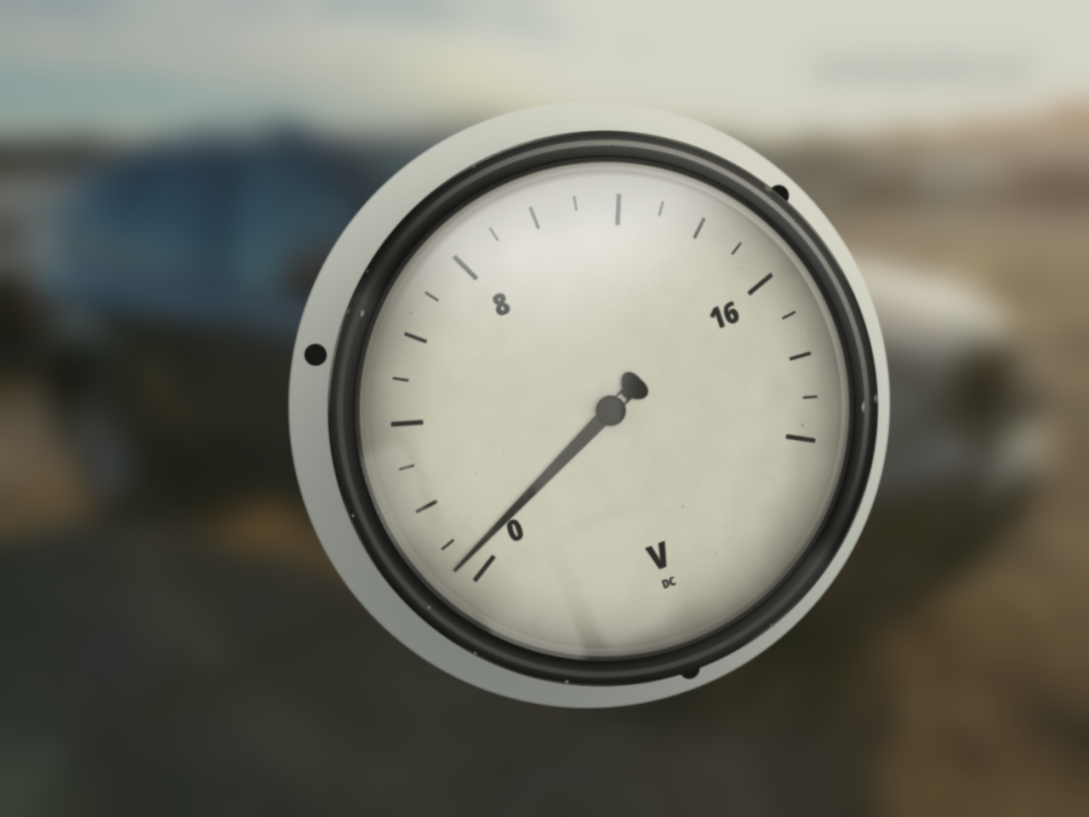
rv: 0.5; V
